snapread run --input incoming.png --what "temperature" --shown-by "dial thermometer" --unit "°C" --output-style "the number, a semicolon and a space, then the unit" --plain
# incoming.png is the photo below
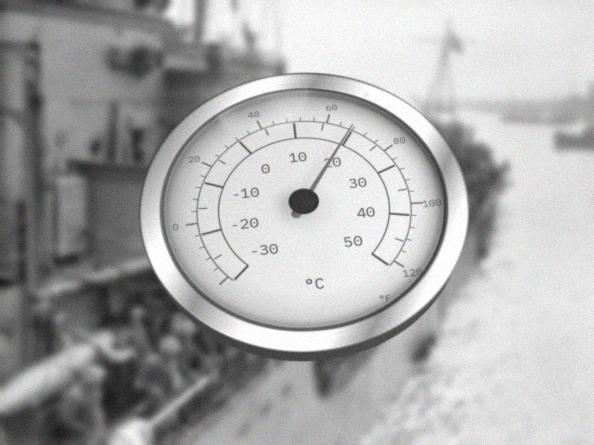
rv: 20; °C
